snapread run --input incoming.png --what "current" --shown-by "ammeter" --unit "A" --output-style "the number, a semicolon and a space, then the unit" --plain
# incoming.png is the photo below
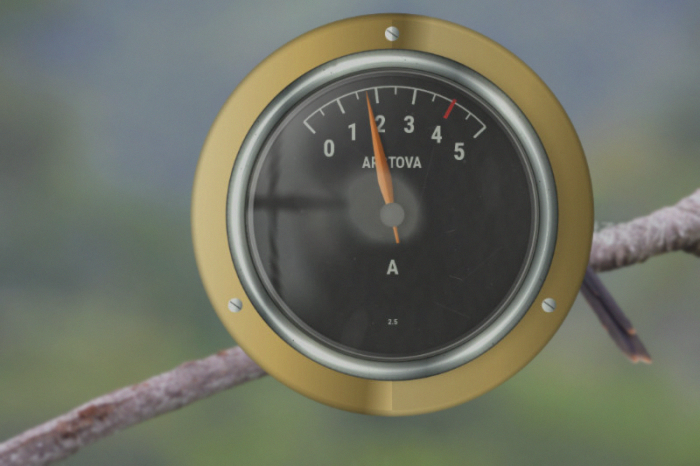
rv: 1.75; A
